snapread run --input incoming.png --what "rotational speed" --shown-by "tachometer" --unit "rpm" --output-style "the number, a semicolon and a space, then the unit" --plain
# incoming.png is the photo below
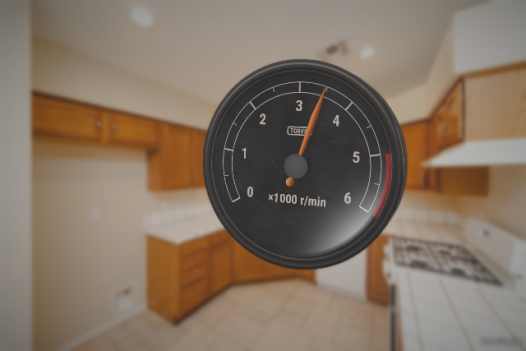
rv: 3500; rpm
